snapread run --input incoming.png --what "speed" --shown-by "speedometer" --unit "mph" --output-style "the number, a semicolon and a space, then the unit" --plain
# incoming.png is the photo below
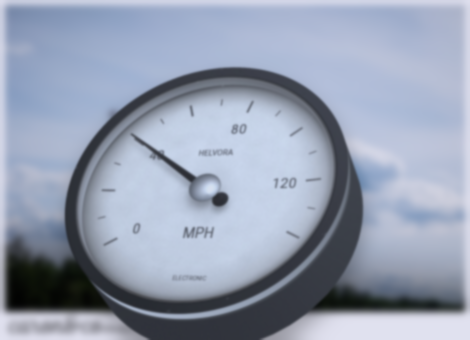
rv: 40; mph
